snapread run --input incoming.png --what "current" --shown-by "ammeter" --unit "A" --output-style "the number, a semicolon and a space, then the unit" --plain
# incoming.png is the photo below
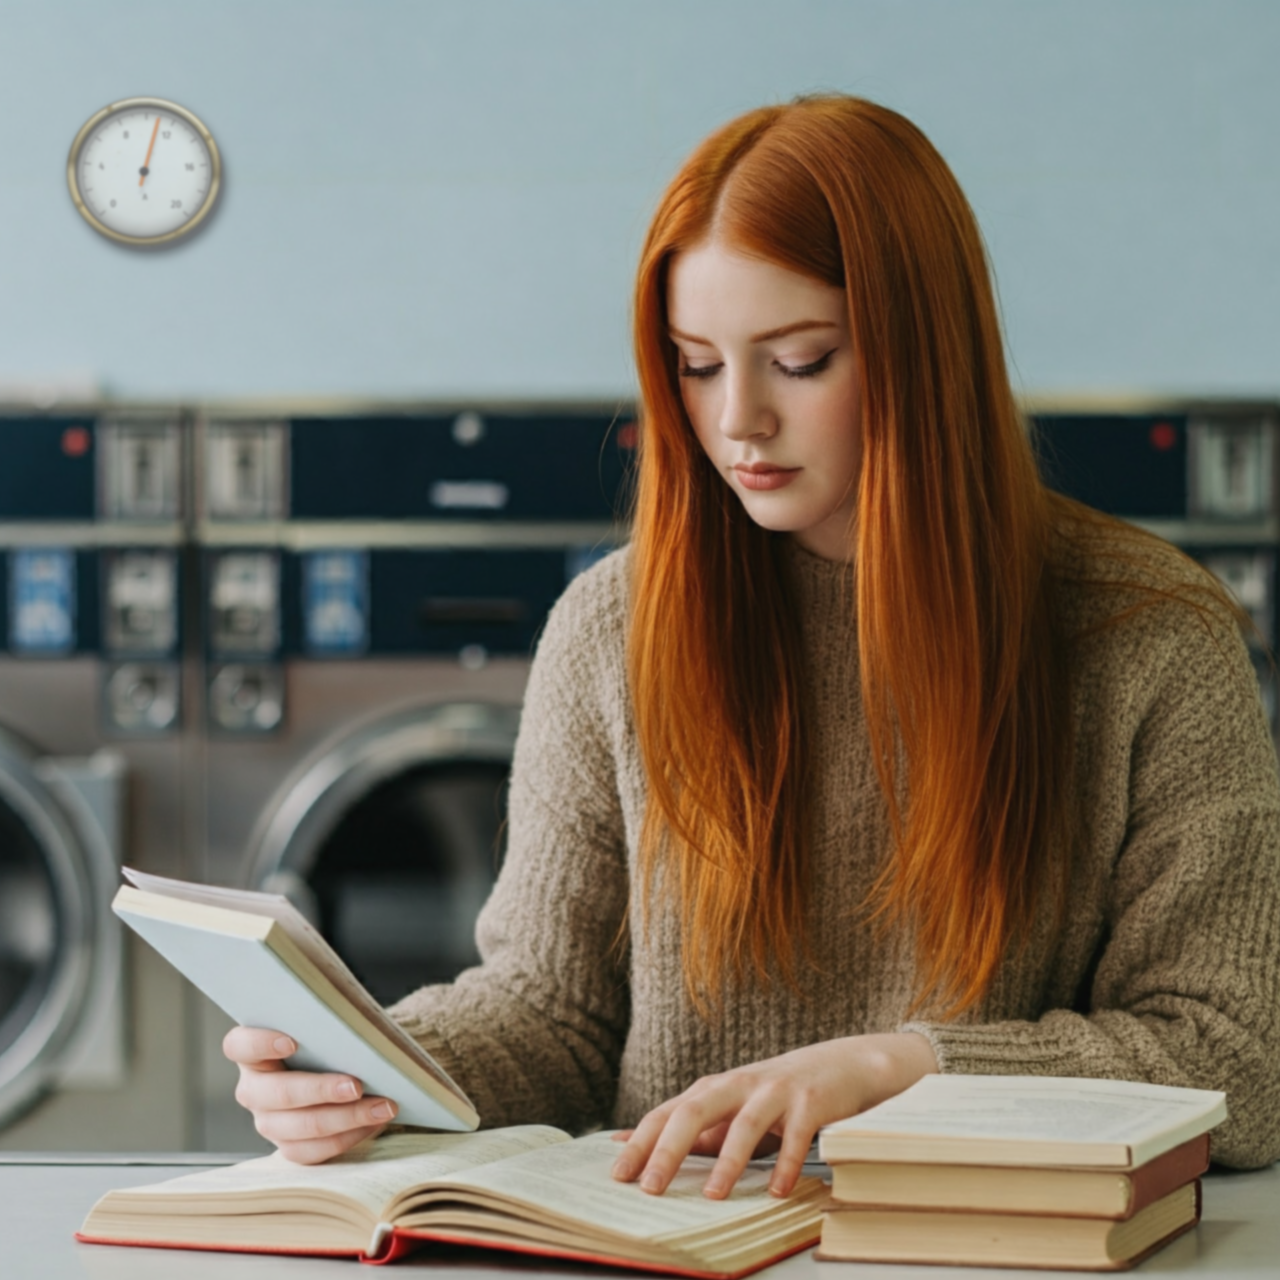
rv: 11; A
